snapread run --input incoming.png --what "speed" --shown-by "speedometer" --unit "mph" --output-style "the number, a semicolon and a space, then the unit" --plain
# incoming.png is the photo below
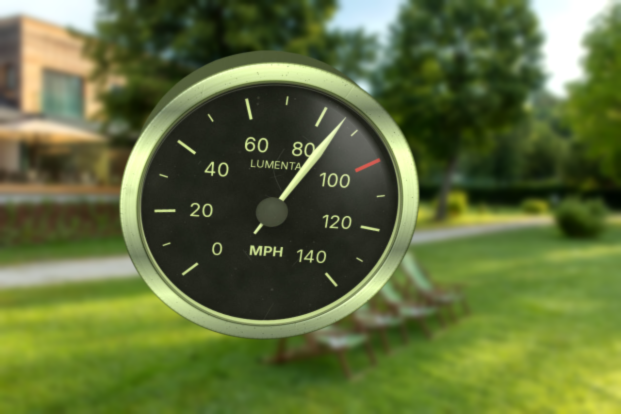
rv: 85; mph
